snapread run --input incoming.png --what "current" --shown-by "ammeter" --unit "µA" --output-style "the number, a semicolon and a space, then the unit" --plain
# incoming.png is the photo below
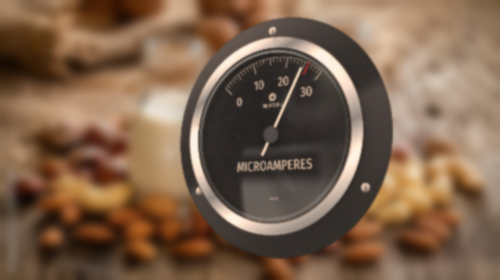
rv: 25; µA
